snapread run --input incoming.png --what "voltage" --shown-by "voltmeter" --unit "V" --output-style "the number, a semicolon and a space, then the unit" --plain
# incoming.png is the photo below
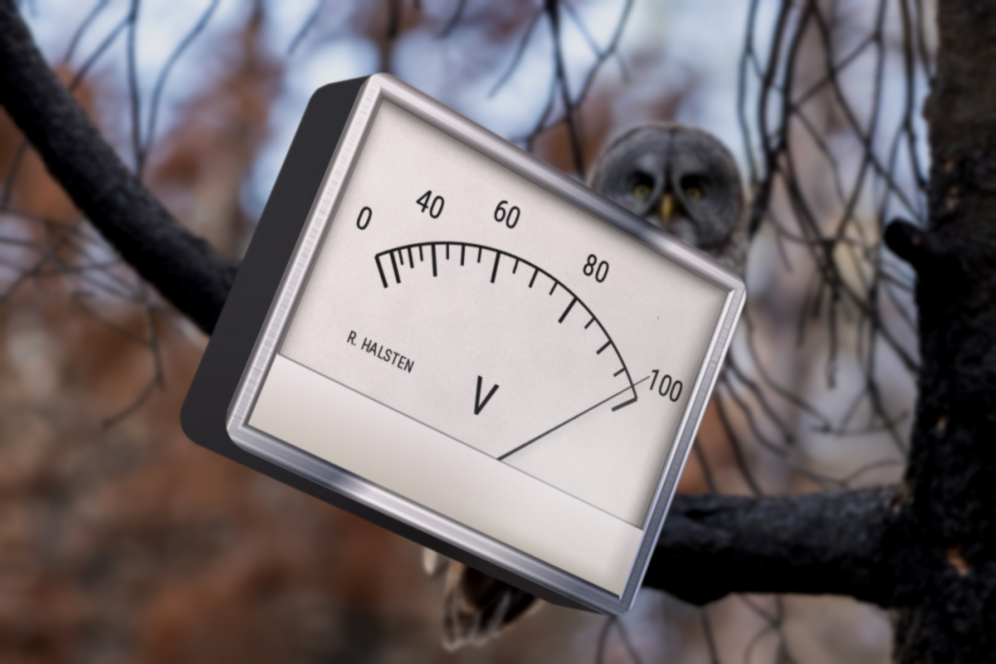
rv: 97.5; V
